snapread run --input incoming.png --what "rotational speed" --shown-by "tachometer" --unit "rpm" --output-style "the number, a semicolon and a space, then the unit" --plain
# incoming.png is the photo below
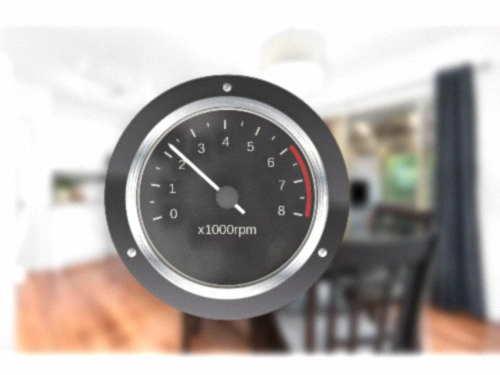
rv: 2250; rpm
